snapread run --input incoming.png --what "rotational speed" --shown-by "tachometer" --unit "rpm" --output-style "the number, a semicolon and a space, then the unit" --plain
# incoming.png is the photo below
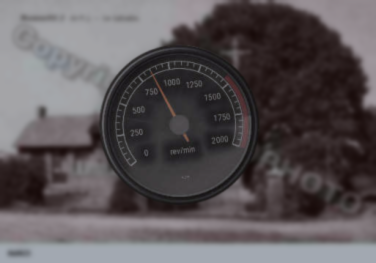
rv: 850; rpm
